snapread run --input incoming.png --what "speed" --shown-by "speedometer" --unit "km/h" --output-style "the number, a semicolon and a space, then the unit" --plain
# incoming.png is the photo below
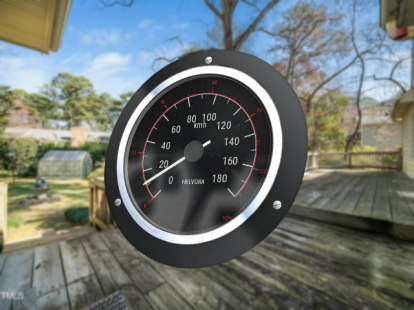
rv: 10; km/h
